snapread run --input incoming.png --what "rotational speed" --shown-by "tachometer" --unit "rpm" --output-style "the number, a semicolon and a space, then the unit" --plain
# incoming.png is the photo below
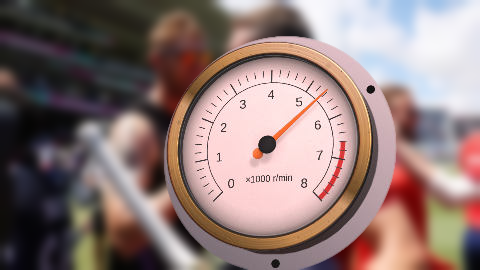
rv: 5400; rpm
